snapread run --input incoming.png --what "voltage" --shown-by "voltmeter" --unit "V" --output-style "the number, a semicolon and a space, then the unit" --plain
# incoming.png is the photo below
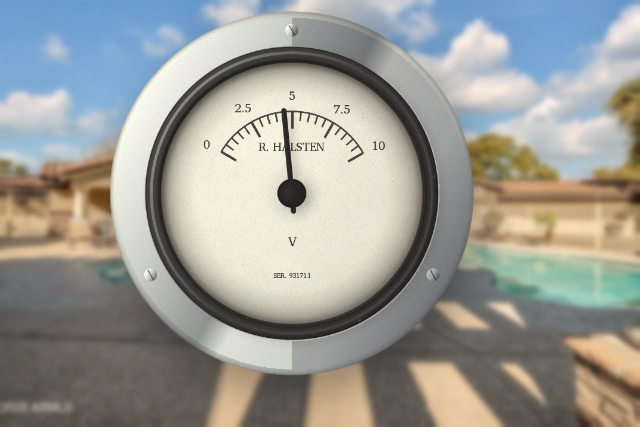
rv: 4.5; V
